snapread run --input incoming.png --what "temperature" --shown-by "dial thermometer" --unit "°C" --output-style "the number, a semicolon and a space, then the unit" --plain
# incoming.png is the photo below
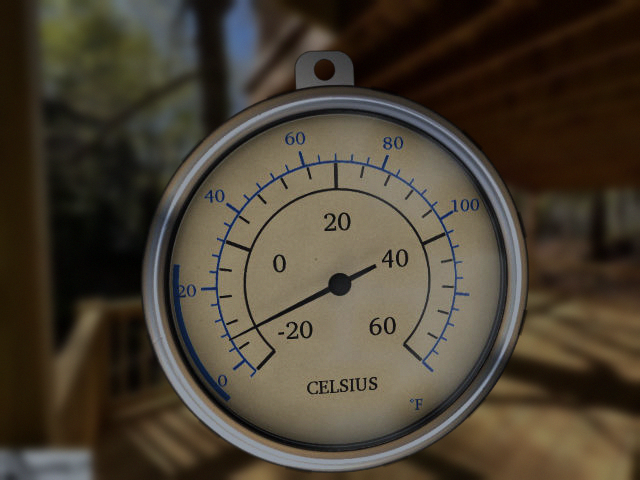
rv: -14; °C
